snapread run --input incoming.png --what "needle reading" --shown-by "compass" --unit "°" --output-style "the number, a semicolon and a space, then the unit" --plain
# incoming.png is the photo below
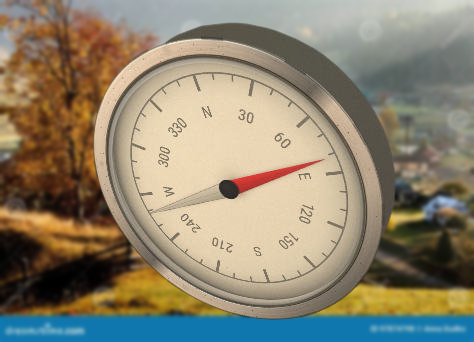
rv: 80; °
